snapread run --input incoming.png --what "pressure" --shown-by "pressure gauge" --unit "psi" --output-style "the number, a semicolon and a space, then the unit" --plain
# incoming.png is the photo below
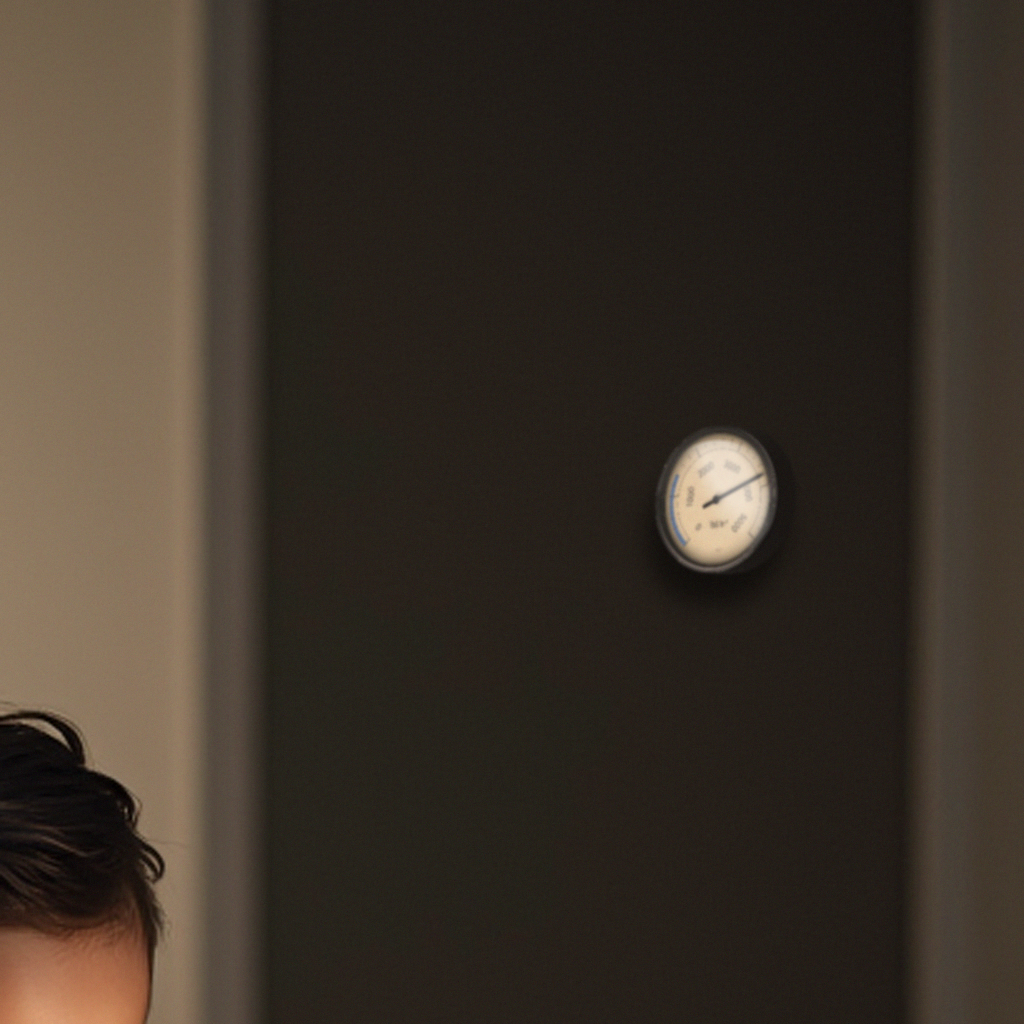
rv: 3800; psi
